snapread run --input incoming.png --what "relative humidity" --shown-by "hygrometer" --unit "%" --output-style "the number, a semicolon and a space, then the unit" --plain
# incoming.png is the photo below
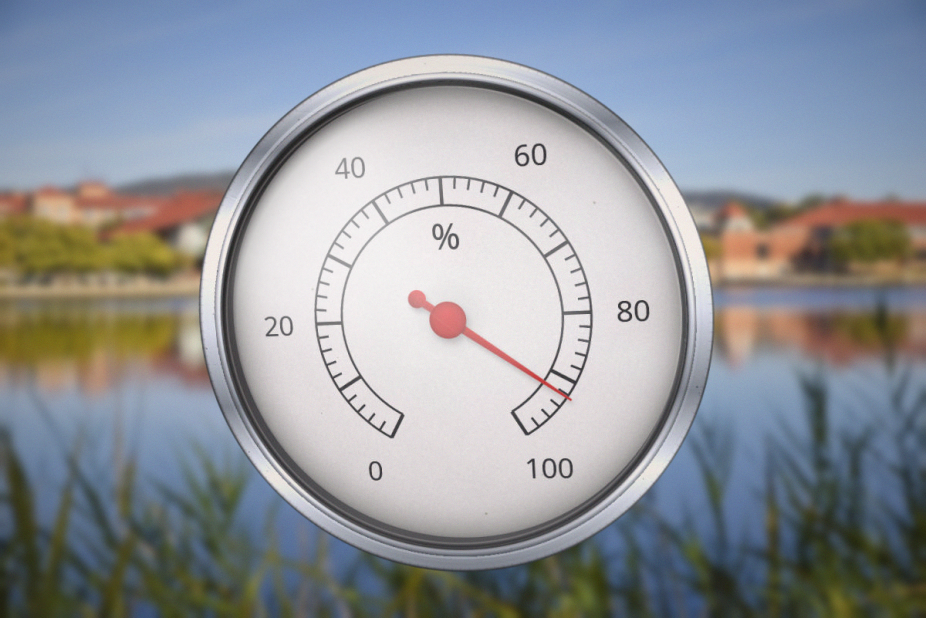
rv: 92; %
